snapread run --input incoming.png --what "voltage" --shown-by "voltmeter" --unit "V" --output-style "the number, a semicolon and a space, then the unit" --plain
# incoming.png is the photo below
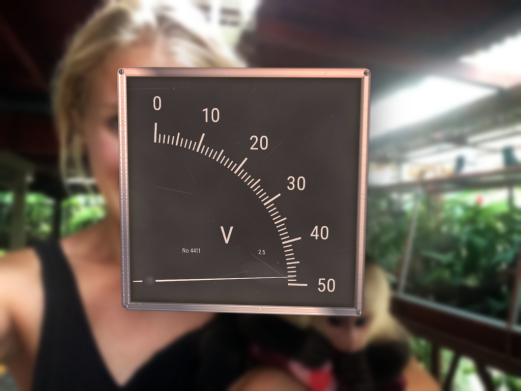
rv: 48; V
